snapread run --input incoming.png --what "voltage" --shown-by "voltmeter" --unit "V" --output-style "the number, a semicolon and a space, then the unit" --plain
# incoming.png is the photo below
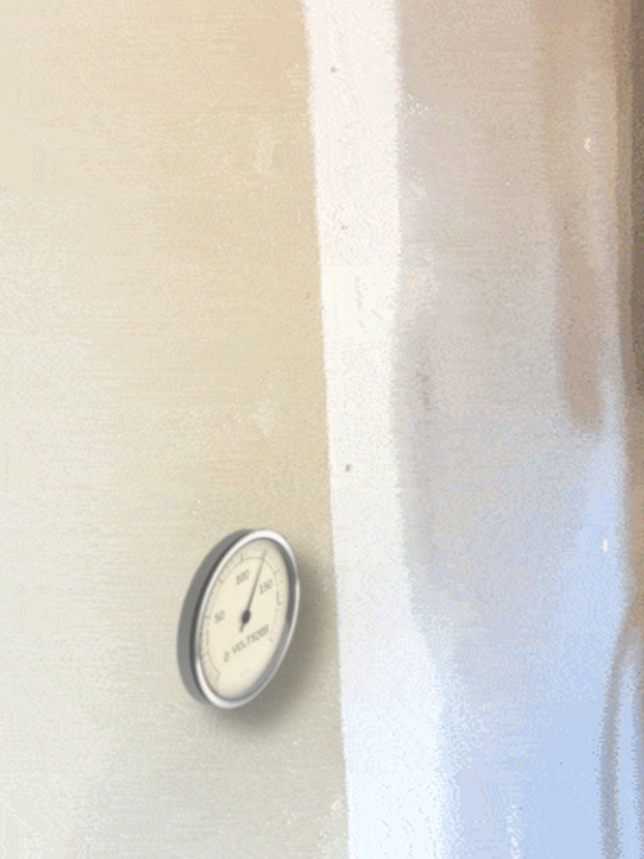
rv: 125; V
